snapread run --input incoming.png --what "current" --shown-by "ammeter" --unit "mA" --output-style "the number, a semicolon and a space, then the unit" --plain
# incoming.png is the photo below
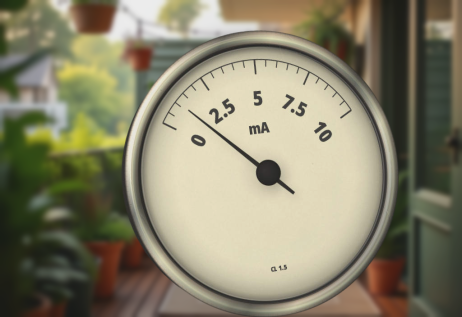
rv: 1; mA
